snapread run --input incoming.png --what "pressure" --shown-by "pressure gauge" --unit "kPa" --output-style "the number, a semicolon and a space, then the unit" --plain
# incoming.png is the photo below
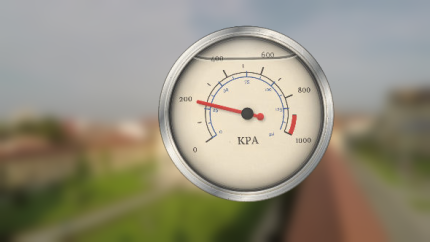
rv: 200; kPa
